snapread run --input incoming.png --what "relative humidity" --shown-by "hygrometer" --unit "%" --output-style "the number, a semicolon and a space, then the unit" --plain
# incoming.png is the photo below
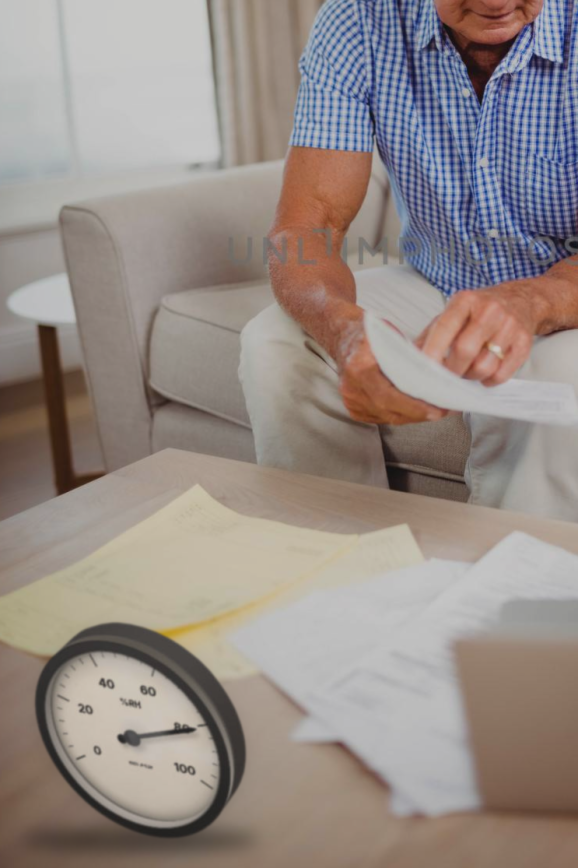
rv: 80; %
